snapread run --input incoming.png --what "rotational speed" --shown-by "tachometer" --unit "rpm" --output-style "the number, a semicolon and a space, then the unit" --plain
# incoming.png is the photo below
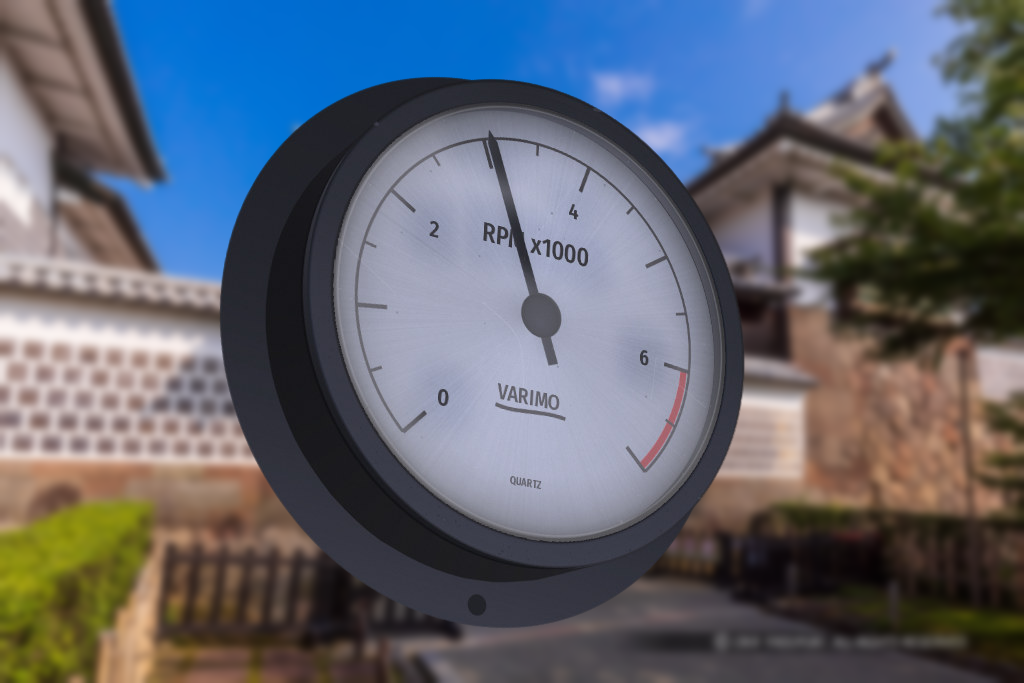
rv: 3000; rpm
